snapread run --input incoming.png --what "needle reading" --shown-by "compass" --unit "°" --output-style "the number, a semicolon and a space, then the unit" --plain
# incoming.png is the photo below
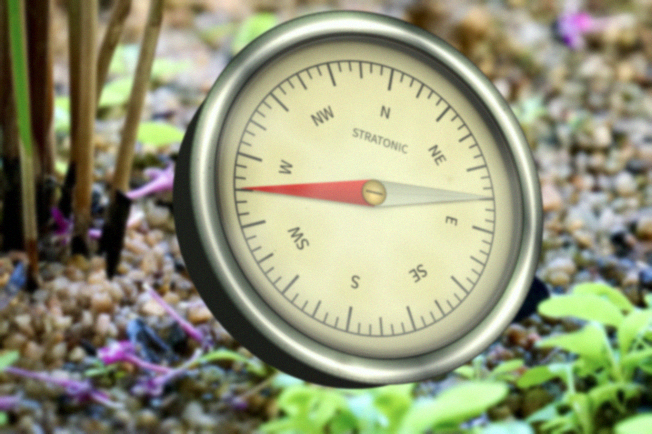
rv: 255; °
